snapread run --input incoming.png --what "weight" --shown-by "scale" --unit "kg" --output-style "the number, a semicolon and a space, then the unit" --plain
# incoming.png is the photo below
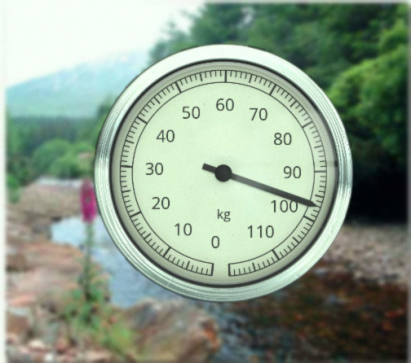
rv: 97; kg
